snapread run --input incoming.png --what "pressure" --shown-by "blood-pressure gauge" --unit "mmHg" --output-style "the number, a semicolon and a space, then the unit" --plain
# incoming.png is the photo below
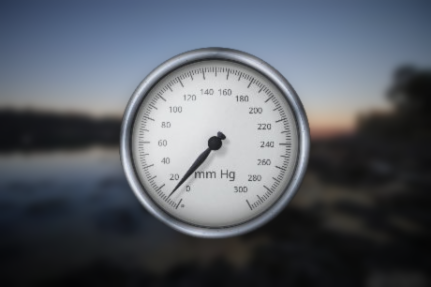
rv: 10; mmHg
